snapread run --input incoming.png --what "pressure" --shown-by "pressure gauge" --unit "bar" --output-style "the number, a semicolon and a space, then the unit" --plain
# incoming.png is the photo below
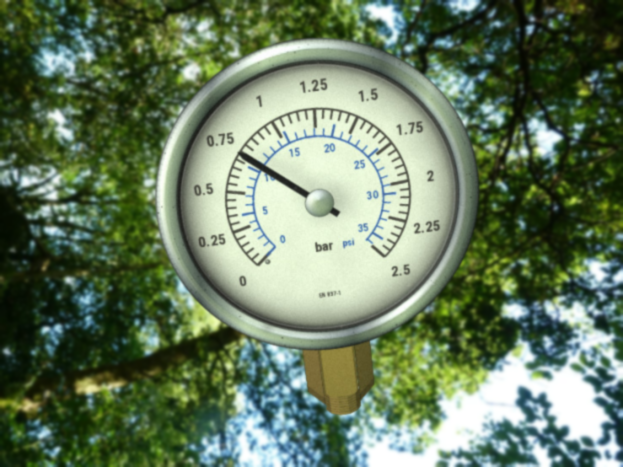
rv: 0.75; bar
